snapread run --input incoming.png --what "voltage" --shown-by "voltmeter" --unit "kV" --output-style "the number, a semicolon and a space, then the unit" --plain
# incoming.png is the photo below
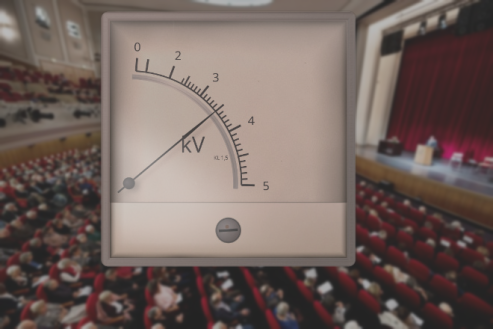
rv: 3.5; kV
